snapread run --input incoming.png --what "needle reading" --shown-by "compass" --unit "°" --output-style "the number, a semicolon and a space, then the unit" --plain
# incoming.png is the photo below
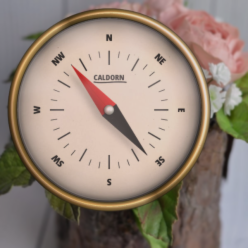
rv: 320; °
